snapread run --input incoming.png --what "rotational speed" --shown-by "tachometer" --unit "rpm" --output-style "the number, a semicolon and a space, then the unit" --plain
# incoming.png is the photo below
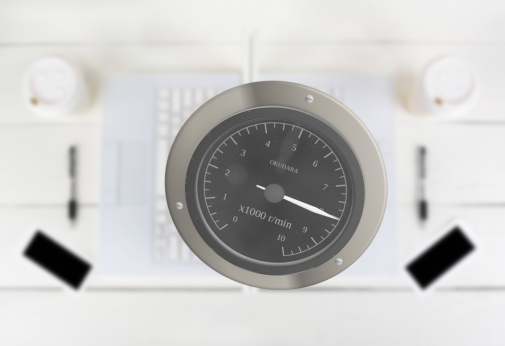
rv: 8000; rpm
